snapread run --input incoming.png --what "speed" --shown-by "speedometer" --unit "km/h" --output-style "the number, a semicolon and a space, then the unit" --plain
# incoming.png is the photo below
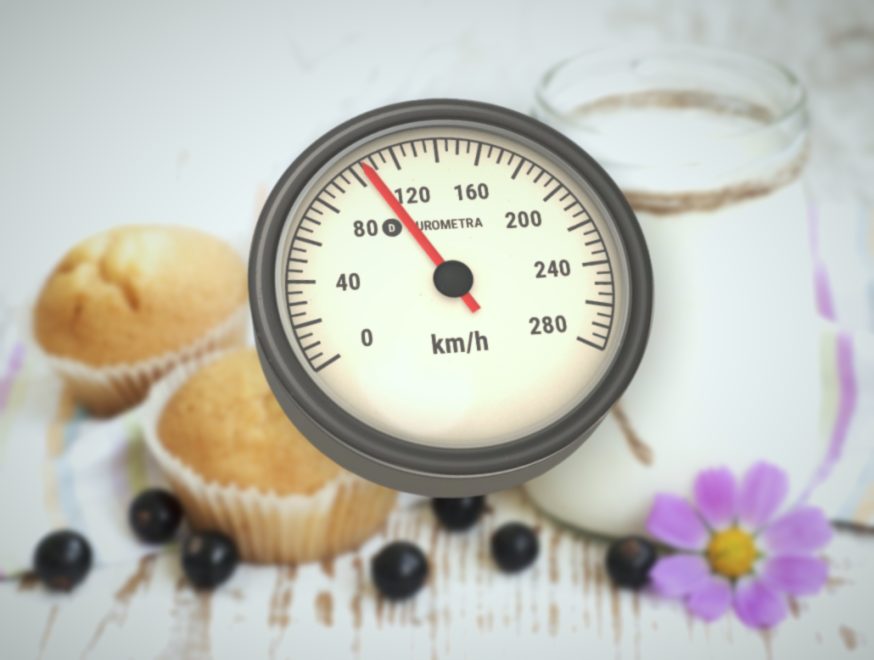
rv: 105; km/h
